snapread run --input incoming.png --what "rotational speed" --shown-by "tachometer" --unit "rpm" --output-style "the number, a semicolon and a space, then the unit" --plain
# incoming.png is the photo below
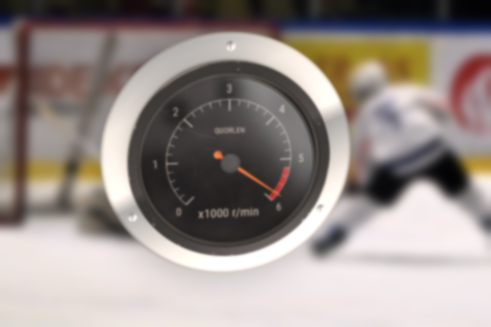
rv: 5800; rpm
